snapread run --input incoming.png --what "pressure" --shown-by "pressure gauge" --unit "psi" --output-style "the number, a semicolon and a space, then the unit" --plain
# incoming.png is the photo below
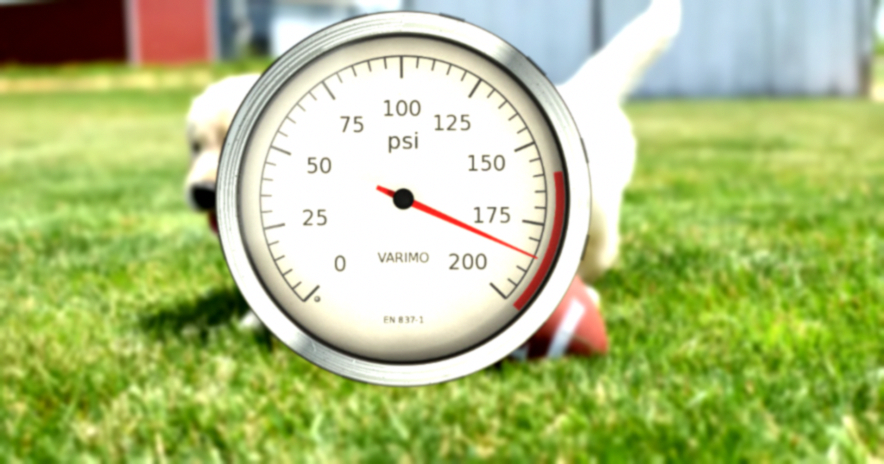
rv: 185; psi
